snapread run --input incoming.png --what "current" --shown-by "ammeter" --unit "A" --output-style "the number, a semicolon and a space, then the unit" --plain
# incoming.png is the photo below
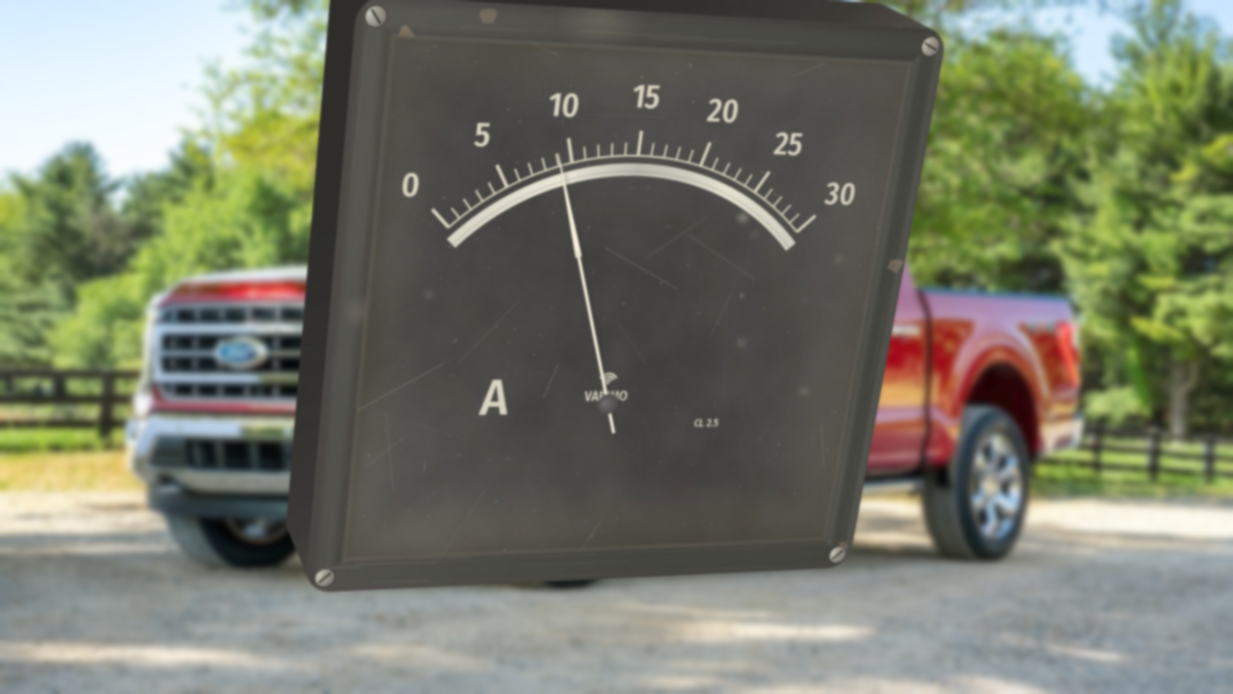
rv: 9; A
